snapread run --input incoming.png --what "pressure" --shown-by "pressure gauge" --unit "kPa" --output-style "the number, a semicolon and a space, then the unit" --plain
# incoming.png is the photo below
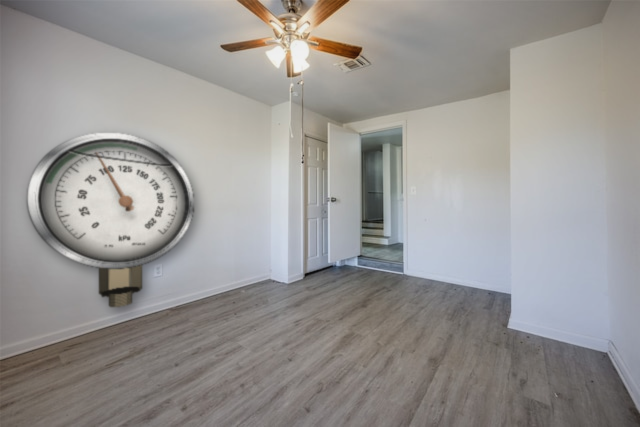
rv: 100; kPa
